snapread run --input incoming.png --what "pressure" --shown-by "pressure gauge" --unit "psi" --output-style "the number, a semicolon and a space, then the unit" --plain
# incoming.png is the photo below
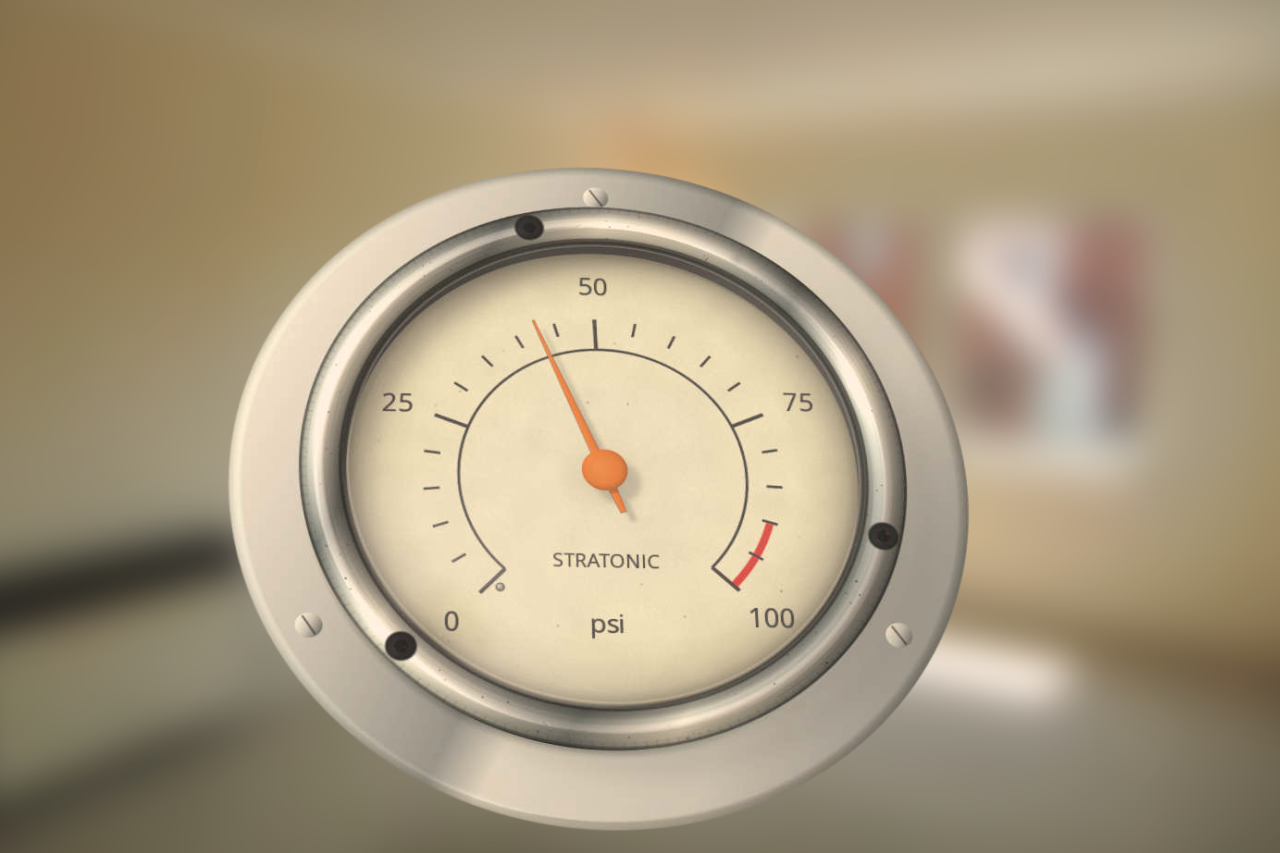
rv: 42.5; psi
